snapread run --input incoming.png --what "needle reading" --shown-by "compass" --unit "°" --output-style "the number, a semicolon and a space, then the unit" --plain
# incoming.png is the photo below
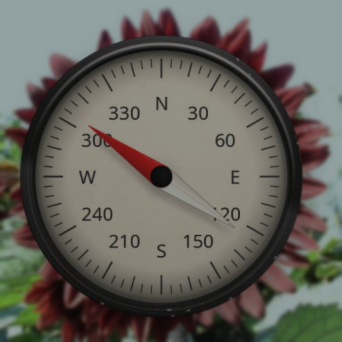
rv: 305; °
